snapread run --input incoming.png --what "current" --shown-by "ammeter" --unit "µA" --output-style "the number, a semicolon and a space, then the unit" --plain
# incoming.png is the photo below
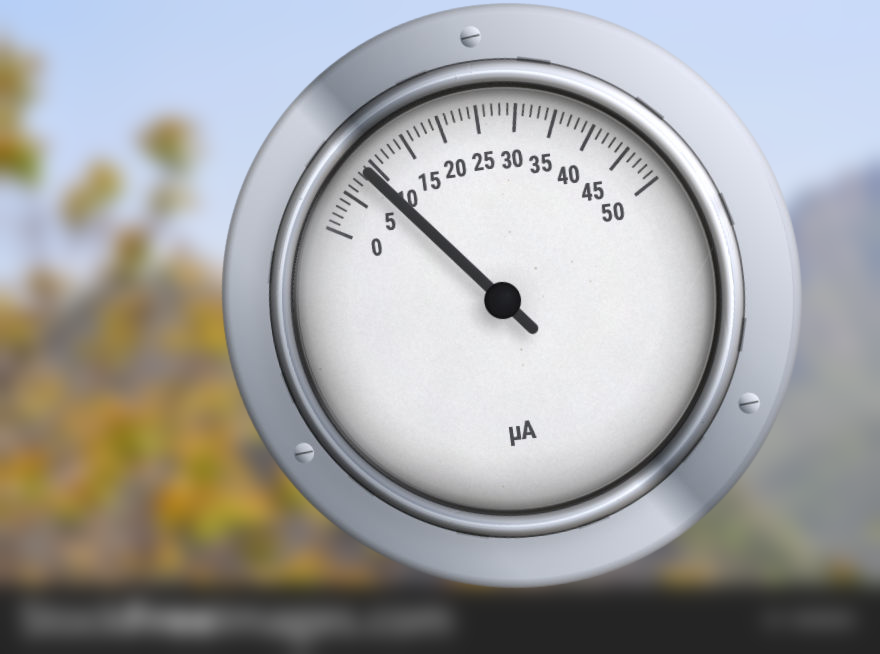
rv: 9; µA
